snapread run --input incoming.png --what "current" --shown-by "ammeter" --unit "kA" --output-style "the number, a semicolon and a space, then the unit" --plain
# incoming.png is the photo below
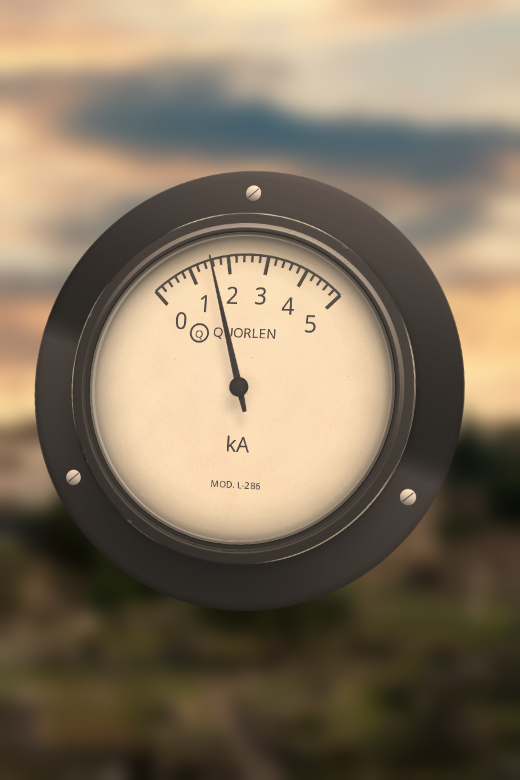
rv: 1.6; kA
